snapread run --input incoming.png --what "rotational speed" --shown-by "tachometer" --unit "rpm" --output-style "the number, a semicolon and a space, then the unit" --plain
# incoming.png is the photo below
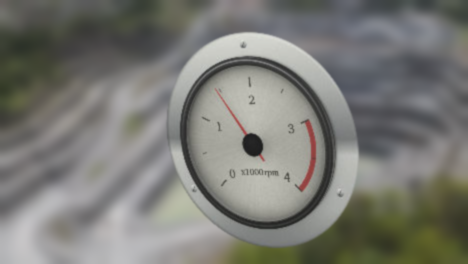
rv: 1500; rpm
